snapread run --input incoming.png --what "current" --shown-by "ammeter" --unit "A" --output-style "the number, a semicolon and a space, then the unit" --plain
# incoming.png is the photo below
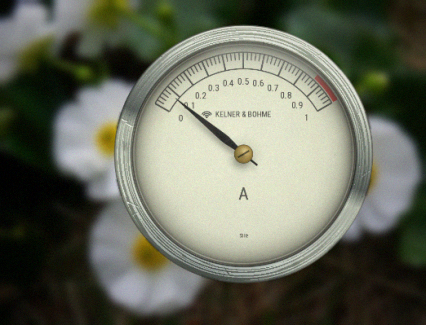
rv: 0.08; A
